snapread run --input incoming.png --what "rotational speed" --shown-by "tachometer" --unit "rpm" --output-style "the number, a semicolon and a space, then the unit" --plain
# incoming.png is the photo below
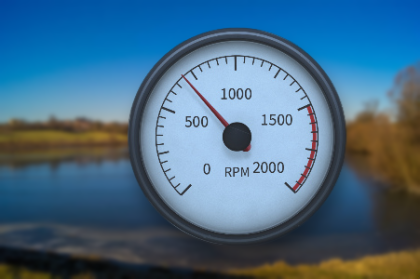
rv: 700; rpm
